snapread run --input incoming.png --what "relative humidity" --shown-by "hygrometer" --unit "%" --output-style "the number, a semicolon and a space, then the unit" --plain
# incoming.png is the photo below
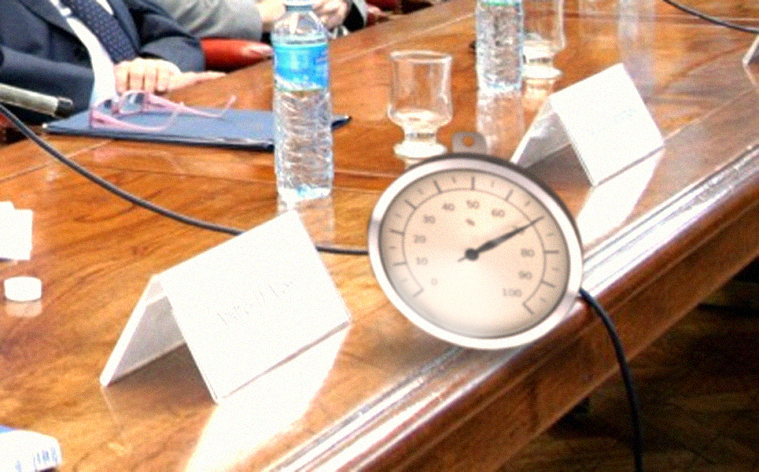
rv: 70; %
